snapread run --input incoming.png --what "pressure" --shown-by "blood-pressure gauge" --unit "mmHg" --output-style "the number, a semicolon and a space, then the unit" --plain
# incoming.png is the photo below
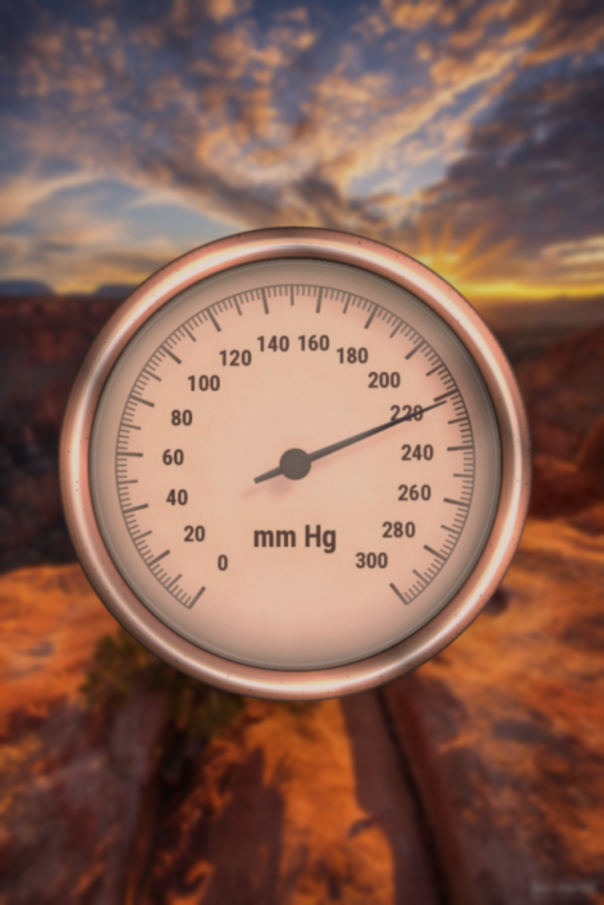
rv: 222; mmHg
